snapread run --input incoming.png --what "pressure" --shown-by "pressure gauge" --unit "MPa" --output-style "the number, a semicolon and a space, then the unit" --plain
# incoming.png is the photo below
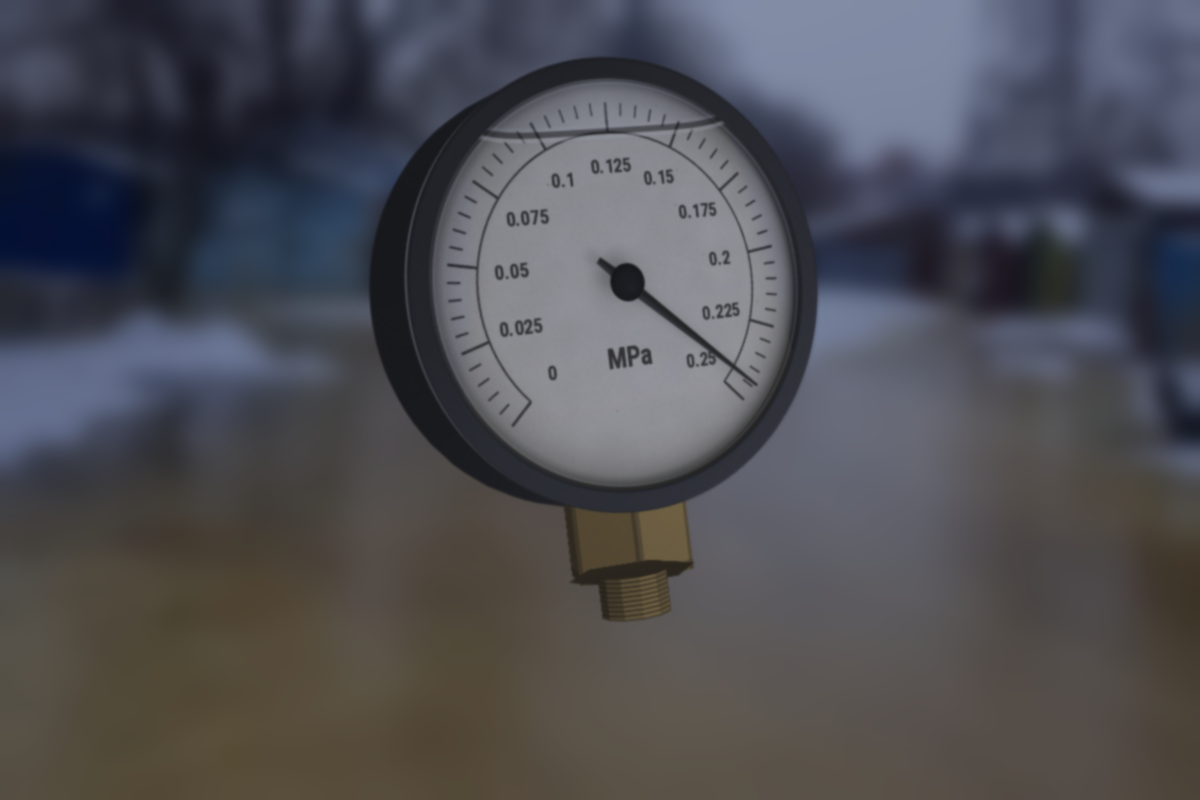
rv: 0.245; MPa
